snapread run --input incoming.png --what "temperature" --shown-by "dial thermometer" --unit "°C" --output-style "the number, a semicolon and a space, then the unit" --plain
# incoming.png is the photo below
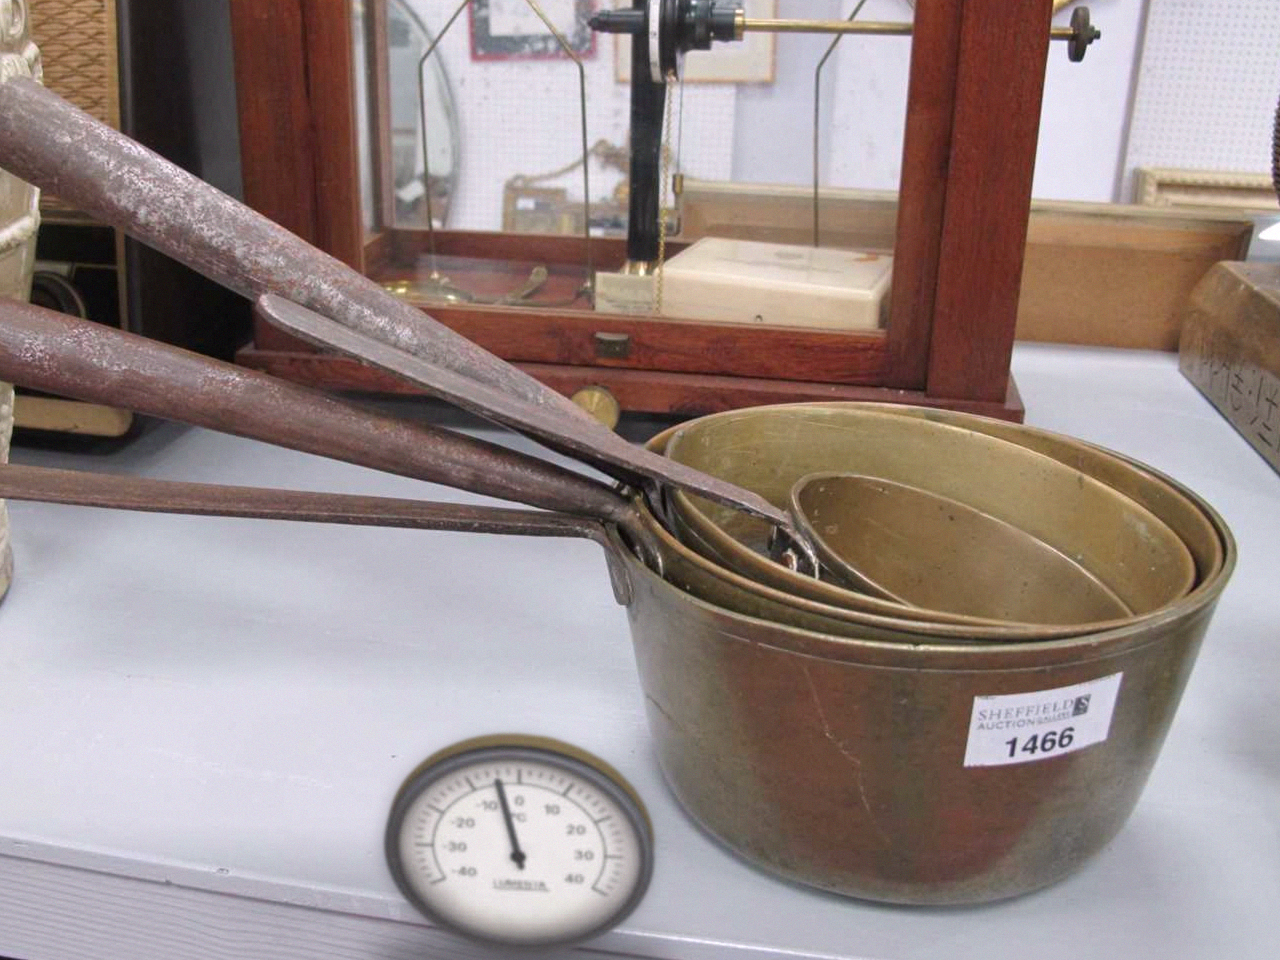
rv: -4; °C
